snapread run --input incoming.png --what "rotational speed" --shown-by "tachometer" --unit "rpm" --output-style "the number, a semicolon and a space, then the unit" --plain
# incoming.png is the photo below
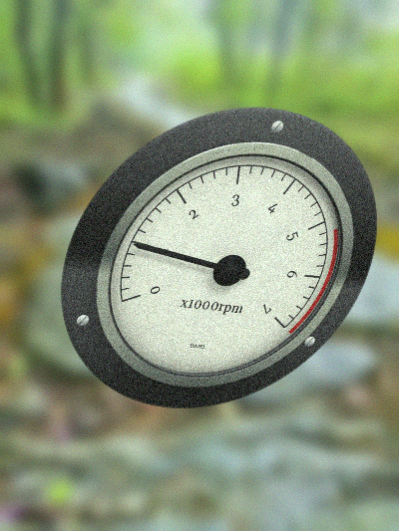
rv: 1000; rpm
